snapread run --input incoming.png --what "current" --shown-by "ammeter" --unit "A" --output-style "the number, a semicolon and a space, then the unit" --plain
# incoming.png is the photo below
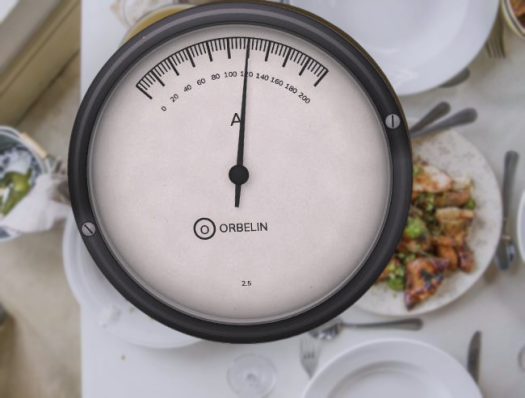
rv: 120; A
